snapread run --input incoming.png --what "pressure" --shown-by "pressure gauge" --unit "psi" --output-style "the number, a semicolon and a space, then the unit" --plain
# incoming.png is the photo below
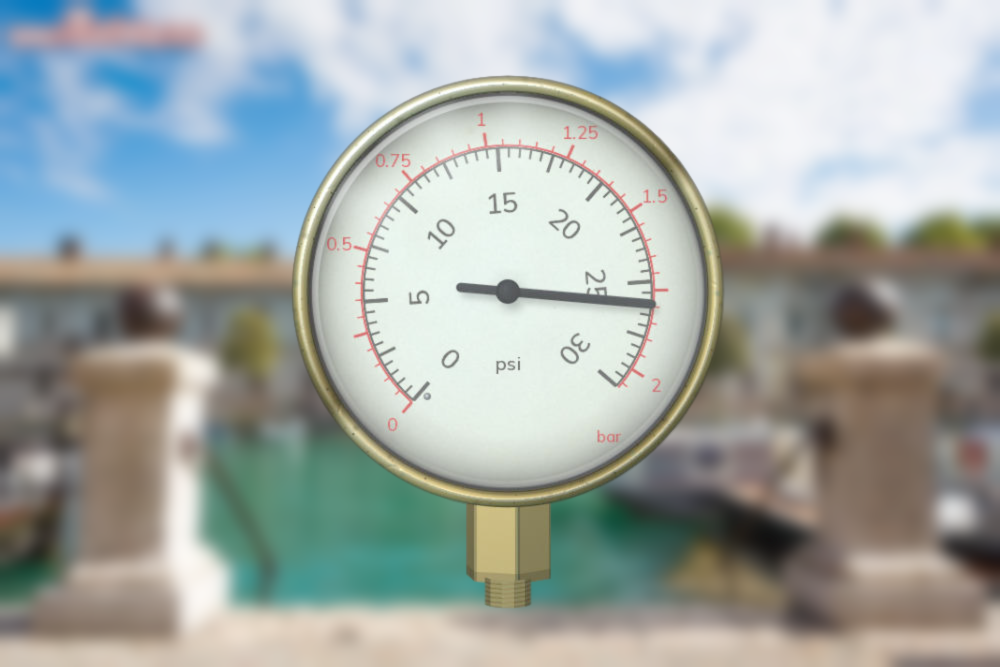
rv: 26; psi
